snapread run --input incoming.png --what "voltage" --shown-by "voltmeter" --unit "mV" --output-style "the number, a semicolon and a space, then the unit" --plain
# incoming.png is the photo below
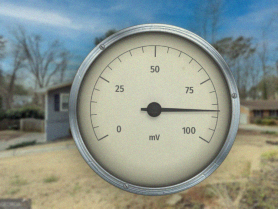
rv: 87.5; mV
